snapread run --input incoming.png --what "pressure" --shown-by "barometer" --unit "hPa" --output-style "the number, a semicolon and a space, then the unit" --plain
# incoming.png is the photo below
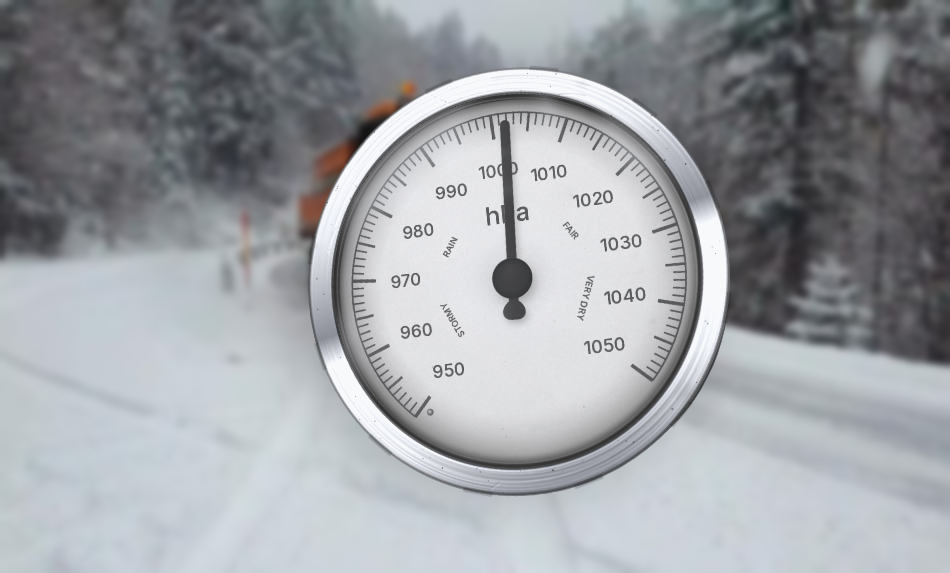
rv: 1002; hPa
